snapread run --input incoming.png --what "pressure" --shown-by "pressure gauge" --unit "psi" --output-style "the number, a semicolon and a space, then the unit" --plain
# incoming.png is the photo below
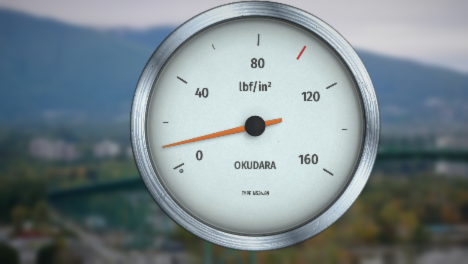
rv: 10; psi
